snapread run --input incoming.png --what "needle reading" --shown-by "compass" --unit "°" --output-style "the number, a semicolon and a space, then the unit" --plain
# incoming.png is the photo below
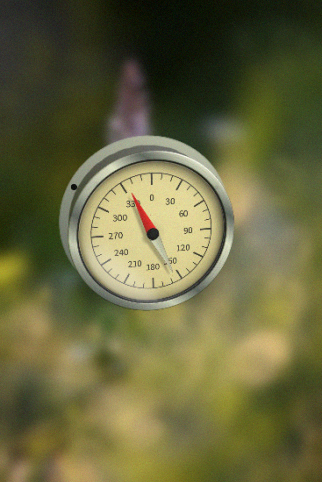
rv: 335; °
